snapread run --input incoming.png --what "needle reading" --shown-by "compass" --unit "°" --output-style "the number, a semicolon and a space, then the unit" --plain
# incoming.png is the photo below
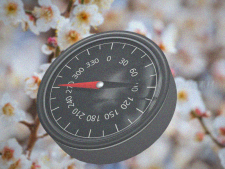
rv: 270; °
